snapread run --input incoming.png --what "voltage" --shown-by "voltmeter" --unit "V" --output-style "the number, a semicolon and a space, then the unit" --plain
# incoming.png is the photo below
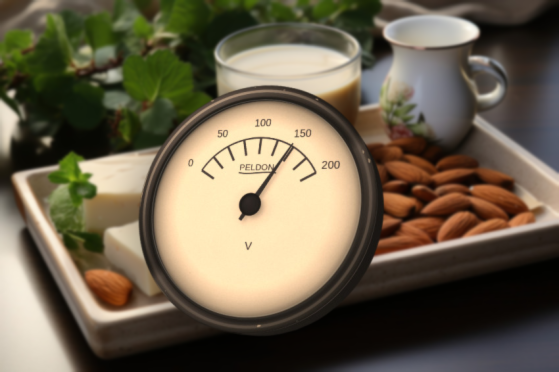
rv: 150; V
